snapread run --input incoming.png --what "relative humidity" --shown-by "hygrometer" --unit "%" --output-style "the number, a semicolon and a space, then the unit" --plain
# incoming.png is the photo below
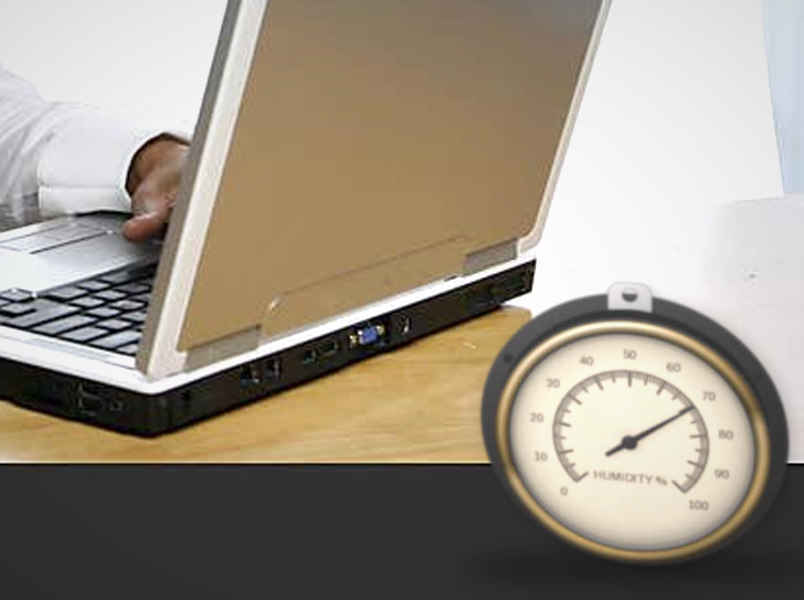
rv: 70; %
